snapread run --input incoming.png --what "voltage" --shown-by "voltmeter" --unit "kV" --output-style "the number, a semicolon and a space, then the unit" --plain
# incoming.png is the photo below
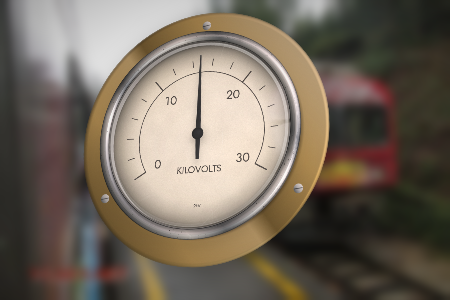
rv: 15; kV
